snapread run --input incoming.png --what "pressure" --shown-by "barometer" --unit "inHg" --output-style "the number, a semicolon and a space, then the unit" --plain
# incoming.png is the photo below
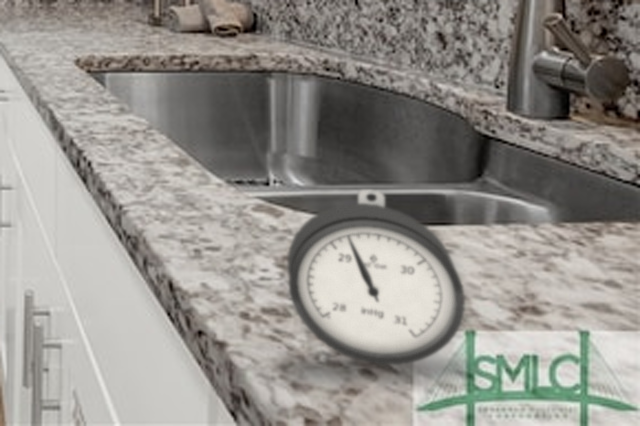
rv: 29.2; inHg
